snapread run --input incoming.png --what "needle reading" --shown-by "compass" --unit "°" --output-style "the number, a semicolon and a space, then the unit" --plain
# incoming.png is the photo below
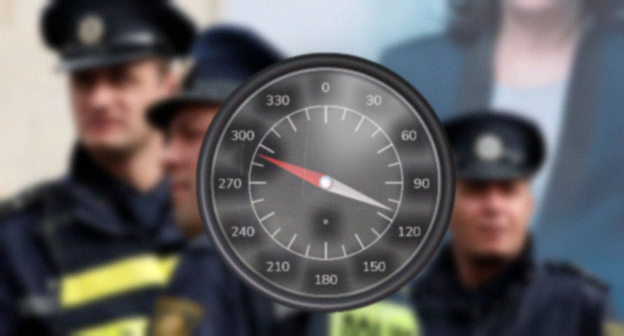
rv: 292.5; °
